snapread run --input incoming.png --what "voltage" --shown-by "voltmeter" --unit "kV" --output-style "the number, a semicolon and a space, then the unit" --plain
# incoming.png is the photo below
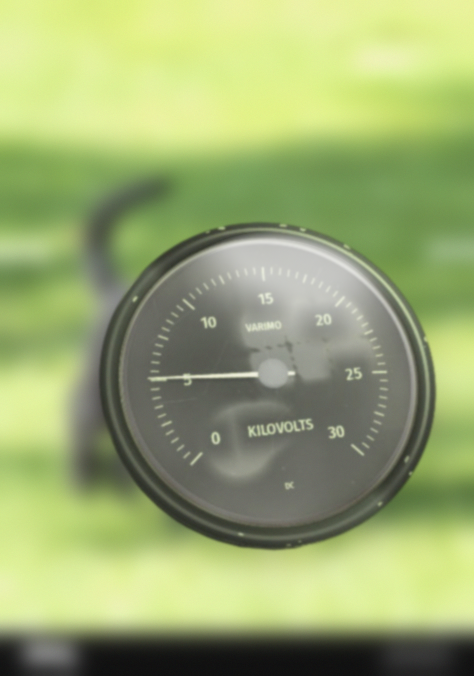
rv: 5; kV
